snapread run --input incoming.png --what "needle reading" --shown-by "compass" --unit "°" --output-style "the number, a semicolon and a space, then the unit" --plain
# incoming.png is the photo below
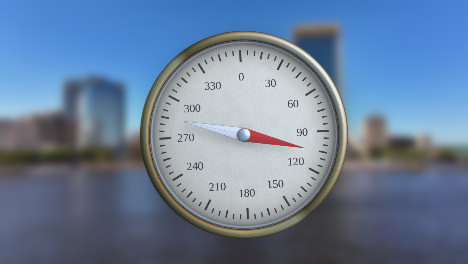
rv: 105; °
